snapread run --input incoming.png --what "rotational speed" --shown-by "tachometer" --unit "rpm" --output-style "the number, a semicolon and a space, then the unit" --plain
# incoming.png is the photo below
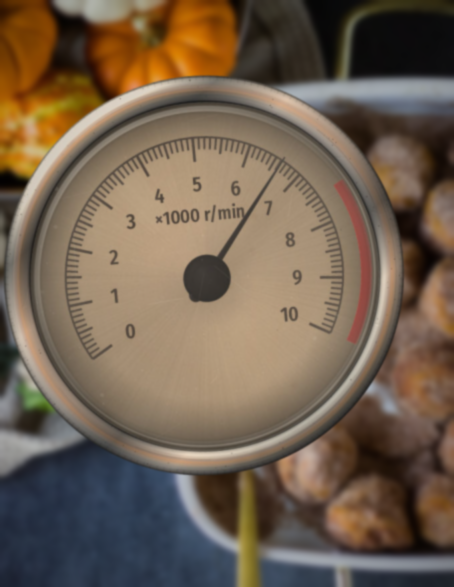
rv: 6600; rpm
